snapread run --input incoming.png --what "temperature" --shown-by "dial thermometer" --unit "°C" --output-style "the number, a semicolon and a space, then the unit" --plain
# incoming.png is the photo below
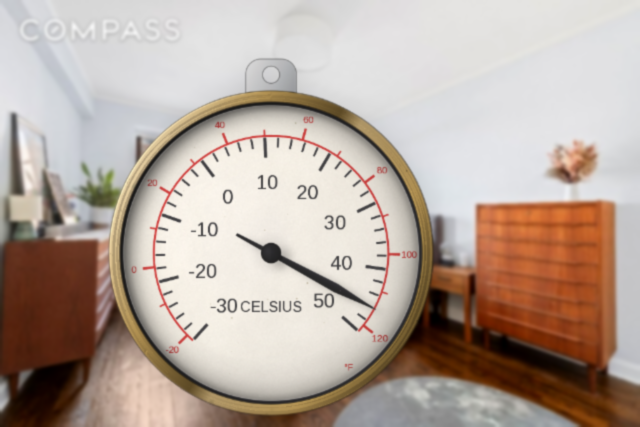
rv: 46; °C
